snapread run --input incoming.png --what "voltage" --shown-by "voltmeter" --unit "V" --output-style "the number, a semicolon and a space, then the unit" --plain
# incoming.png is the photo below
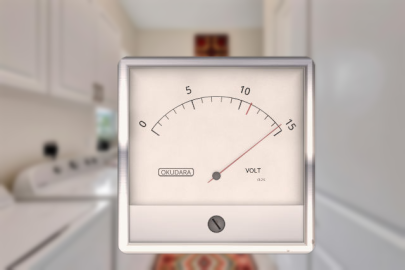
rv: 14.5; V
